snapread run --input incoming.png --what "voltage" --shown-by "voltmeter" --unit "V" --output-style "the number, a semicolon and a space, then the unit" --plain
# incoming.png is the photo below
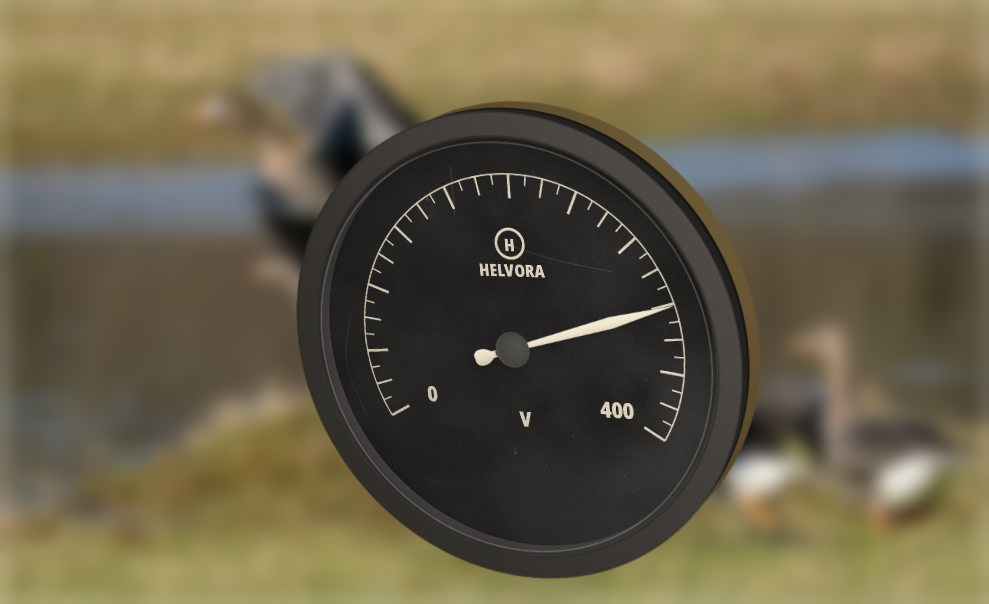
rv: 320; V
